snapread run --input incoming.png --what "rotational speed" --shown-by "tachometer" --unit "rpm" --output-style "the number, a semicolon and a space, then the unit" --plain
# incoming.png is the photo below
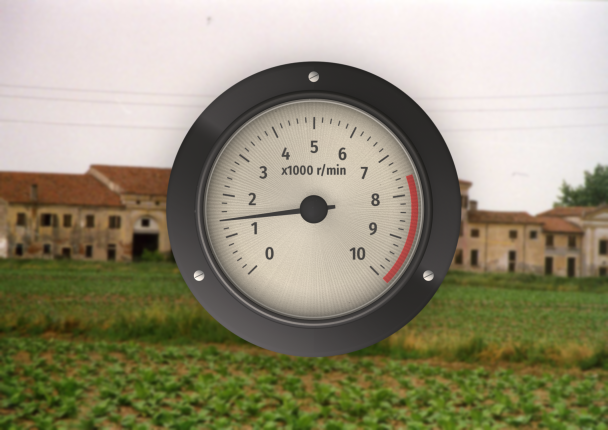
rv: 1400; rpm
